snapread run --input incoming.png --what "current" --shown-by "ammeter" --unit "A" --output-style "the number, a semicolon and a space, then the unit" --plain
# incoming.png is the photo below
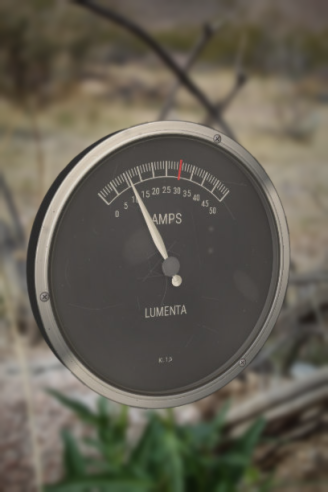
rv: 10; A
